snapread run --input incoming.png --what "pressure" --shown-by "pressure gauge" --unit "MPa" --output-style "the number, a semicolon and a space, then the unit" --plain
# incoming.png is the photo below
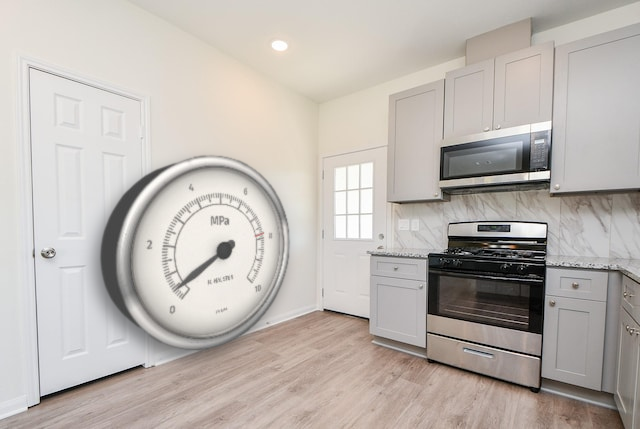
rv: 0.5; MPa
